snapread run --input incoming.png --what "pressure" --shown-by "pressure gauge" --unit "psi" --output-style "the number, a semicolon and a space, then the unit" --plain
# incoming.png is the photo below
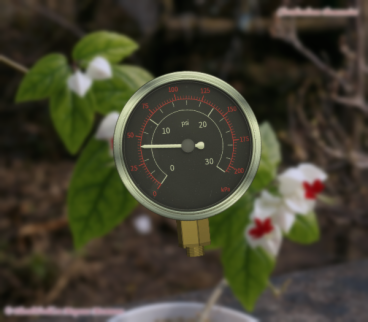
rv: 6; psi
